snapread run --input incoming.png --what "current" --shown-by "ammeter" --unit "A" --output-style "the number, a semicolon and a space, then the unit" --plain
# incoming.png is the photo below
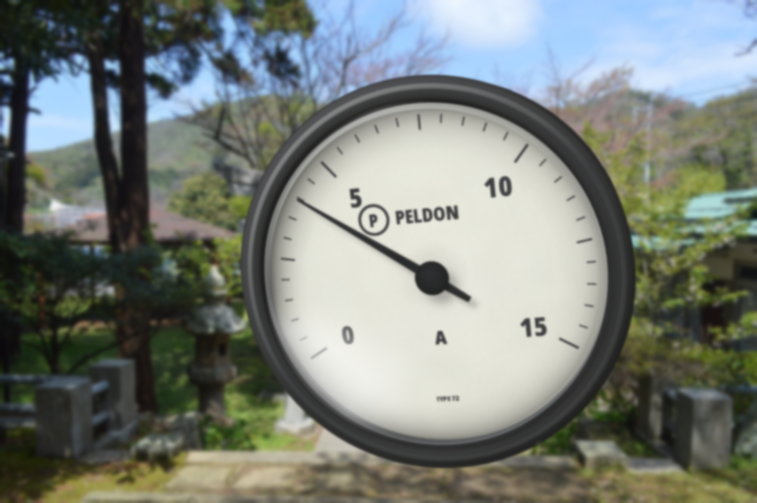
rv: 4; A
